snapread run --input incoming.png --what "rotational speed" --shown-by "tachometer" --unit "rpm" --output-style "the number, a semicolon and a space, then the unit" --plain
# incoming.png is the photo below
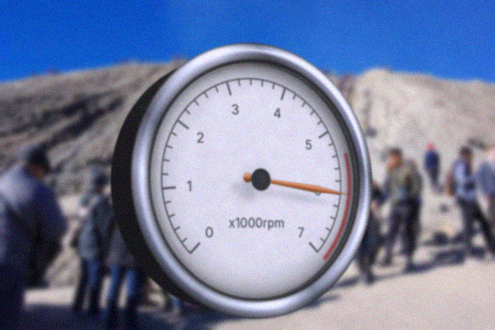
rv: 6000; rpm
